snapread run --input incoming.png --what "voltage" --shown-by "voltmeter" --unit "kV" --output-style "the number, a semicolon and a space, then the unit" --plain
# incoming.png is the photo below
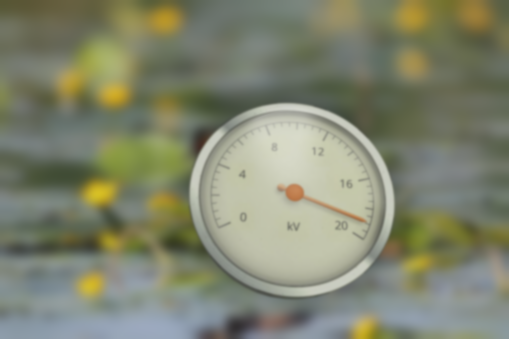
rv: 19; kV
